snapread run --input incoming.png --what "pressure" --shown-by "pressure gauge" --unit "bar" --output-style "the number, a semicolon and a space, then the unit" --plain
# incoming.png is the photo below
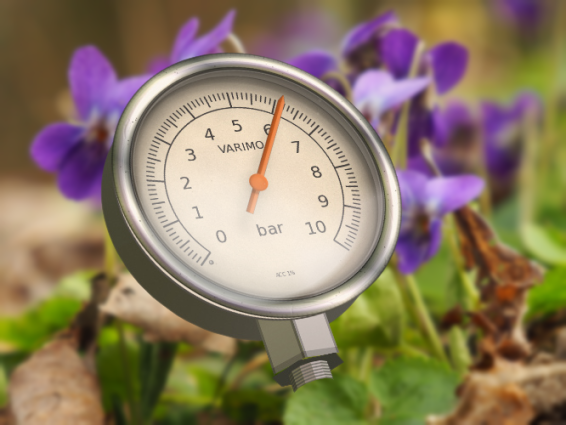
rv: 6.1; bar
